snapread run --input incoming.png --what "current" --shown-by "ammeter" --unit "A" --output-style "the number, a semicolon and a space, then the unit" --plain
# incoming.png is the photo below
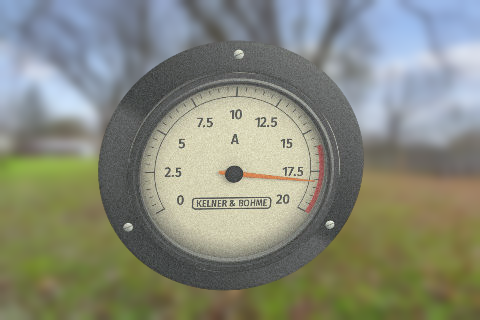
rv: 18; A
